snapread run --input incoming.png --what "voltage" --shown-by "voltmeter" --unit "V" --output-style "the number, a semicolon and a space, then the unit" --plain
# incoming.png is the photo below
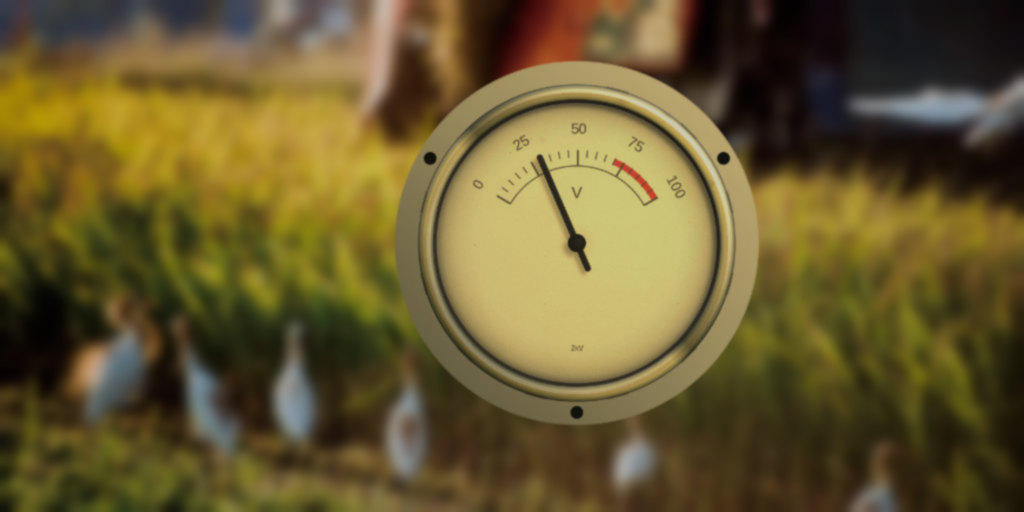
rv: 30; V
